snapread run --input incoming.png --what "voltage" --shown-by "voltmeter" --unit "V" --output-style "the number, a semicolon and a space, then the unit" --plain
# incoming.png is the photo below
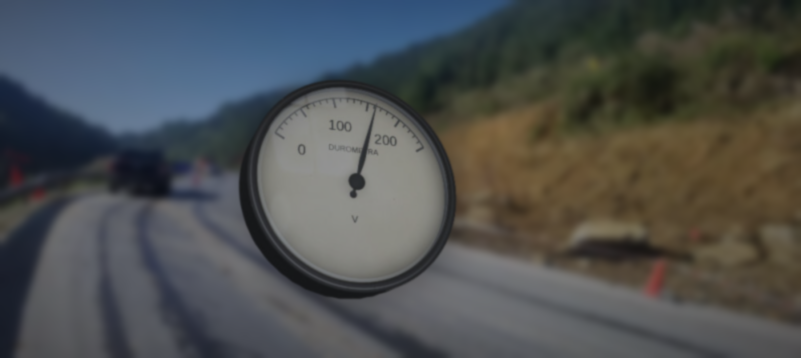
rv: 160; V
